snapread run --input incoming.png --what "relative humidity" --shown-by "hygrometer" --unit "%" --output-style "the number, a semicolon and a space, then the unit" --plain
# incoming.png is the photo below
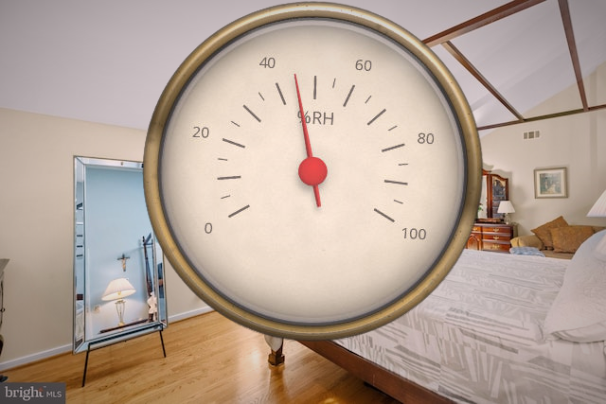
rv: 45; %
